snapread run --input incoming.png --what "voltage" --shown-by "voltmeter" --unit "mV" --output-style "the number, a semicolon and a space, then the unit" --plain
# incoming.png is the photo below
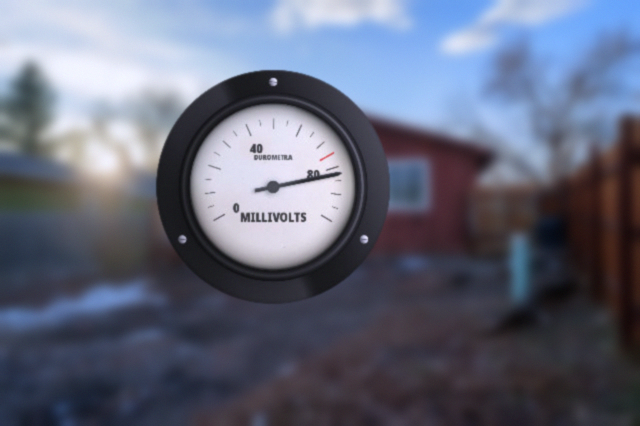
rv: 82.5; mV
